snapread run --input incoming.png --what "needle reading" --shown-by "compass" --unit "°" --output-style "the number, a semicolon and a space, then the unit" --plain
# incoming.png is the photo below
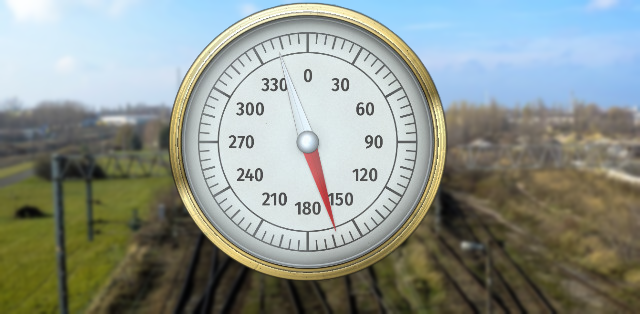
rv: 162.5; °
